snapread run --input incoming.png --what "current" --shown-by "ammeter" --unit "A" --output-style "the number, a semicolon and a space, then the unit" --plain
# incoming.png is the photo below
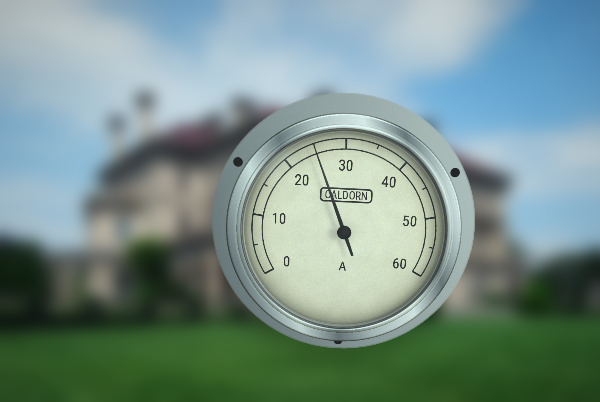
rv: 25; A
